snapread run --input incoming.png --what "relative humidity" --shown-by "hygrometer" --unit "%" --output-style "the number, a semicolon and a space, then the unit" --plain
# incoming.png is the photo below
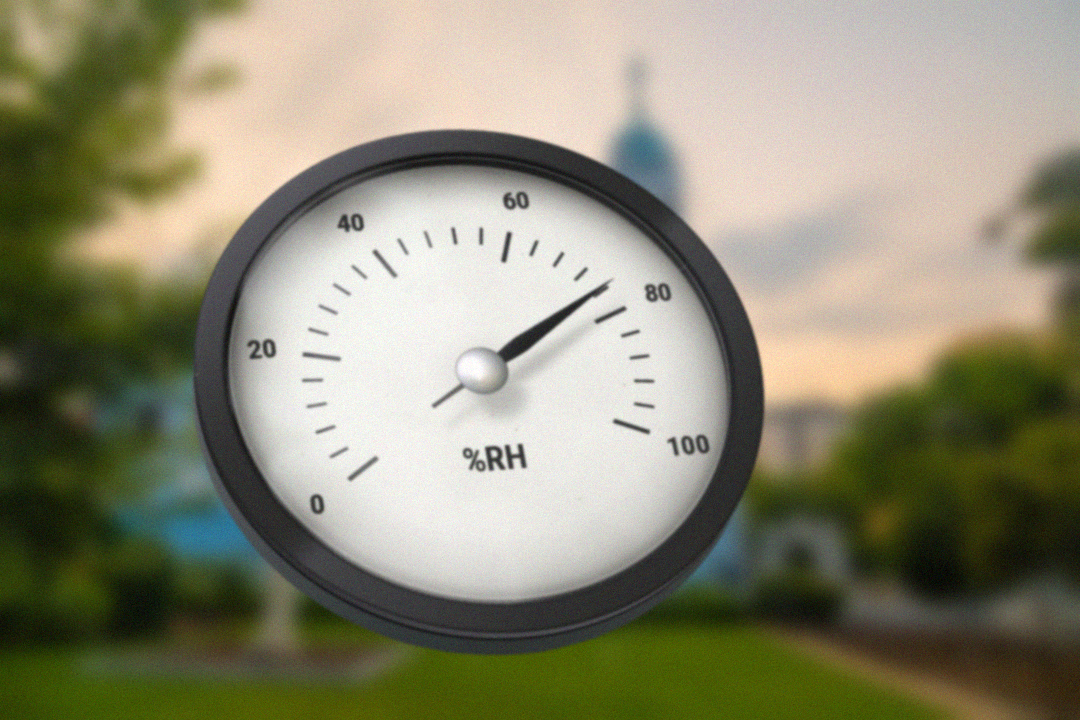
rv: 76; %
